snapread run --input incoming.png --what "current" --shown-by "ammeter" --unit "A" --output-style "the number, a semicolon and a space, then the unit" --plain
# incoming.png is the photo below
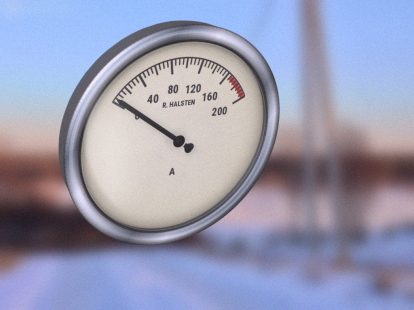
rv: 5; A
